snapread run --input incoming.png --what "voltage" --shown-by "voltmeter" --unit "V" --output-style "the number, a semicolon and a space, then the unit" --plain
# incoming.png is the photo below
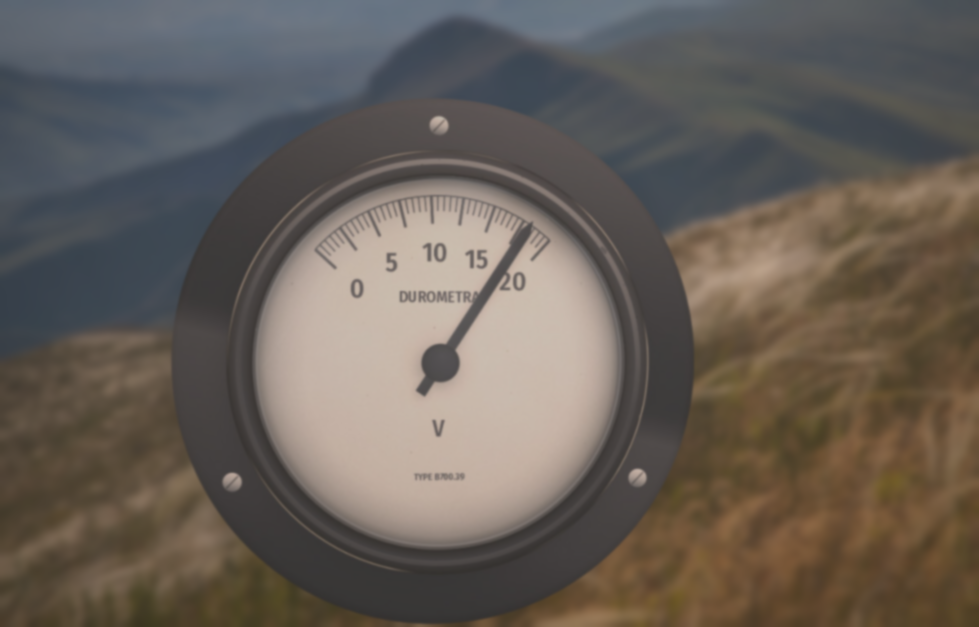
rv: 18; V
